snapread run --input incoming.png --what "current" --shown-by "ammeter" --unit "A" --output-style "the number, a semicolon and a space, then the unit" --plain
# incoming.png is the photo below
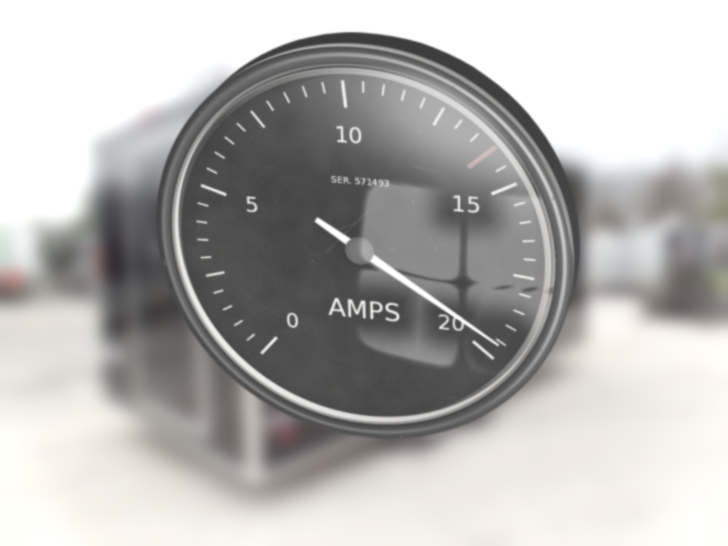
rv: 19.5; A
